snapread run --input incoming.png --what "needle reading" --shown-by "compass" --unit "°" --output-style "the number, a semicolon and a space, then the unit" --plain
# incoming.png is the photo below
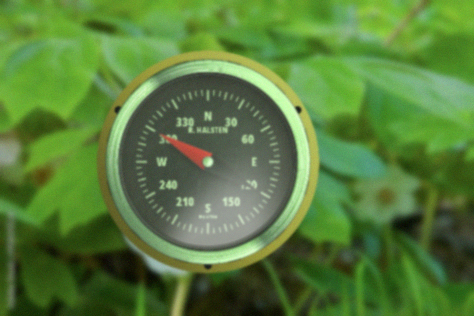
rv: 300; °
